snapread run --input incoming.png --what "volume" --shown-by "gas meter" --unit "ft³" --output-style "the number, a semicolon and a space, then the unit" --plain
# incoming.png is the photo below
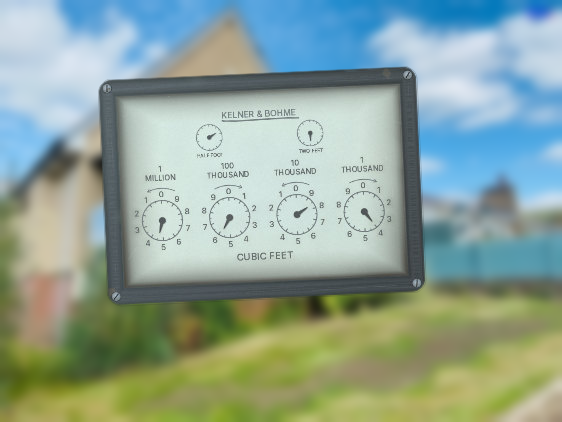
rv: 458400; ft³
